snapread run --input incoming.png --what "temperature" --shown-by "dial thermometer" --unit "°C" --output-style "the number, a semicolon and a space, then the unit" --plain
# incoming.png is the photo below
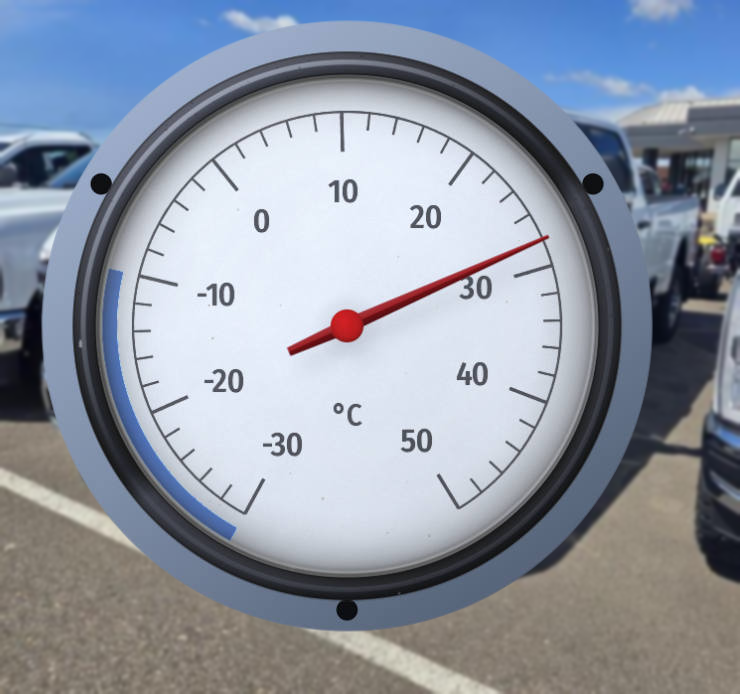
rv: 28; °C
